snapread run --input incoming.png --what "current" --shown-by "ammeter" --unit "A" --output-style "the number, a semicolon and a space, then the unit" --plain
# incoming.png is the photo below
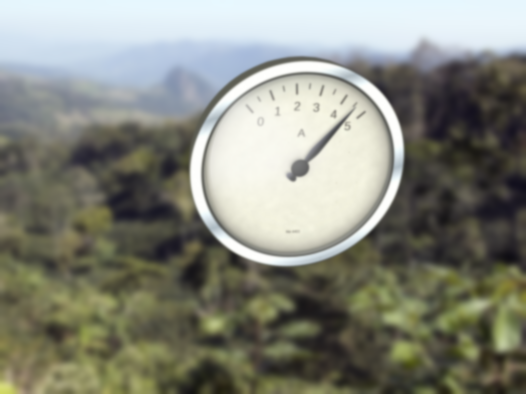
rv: 4.5; A
